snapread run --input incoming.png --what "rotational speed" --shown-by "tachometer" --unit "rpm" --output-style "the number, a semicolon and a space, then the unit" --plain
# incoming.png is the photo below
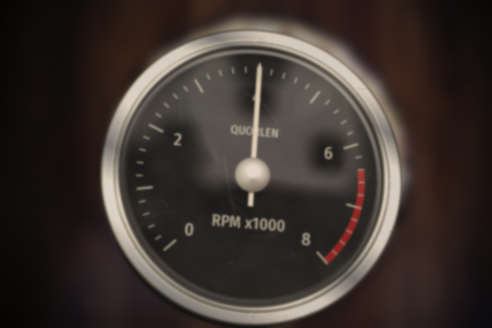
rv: 4000; rpm
